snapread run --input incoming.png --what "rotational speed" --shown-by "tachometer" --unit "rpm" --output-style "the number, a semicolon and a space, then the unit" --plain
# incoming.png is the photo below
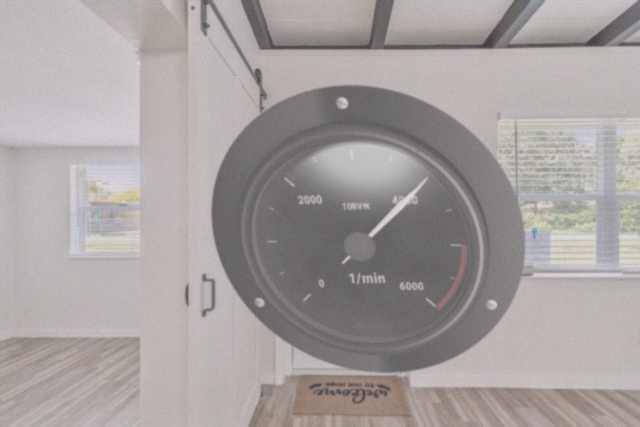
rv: 4000; rpm
